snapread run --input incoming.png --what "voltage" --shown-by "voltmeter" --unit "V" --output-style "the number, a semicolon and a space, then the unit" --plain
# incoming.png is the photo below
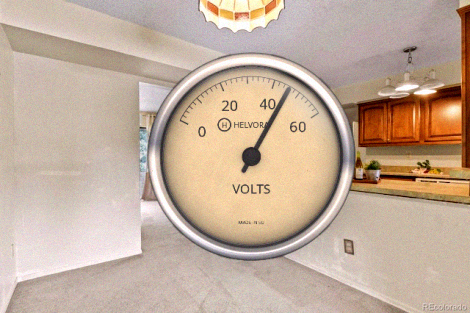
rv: 46; V
